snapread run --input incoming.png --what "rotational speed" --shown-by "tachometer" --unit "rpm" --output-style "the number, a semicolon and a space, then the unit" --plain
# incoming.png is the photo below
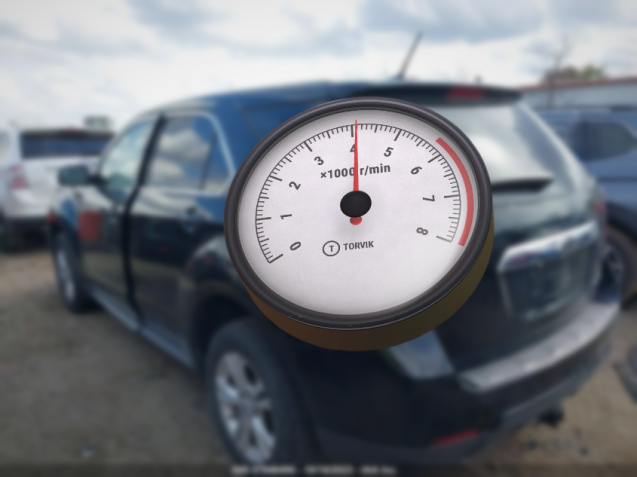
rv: 4100; rpm
